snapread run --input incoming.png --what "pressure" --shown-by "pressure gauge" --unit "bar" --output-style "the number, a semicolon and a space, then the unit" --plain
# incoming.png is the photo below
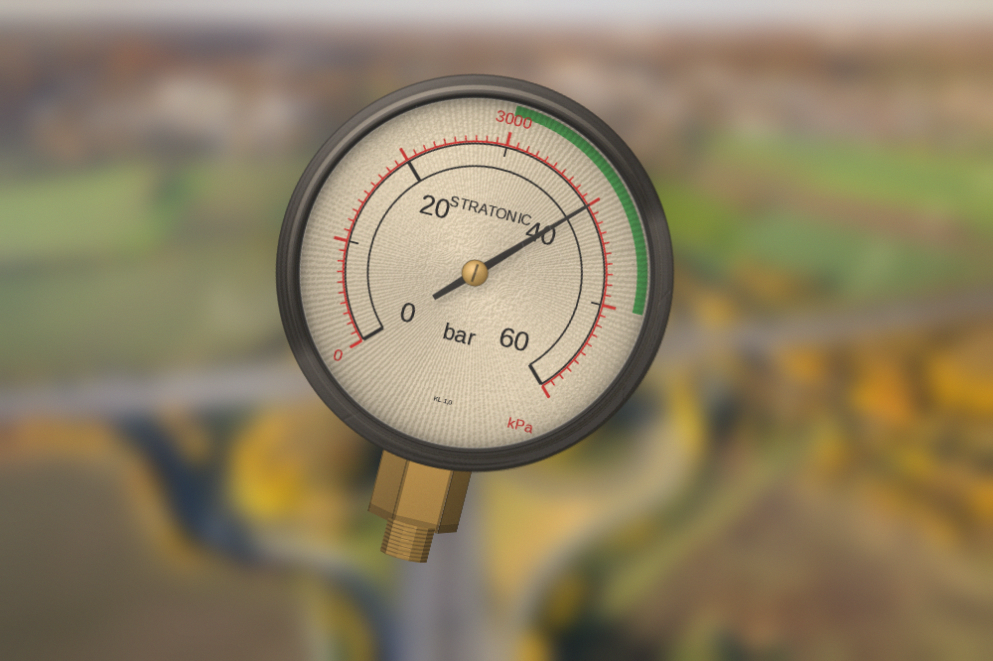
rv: 40; bar
